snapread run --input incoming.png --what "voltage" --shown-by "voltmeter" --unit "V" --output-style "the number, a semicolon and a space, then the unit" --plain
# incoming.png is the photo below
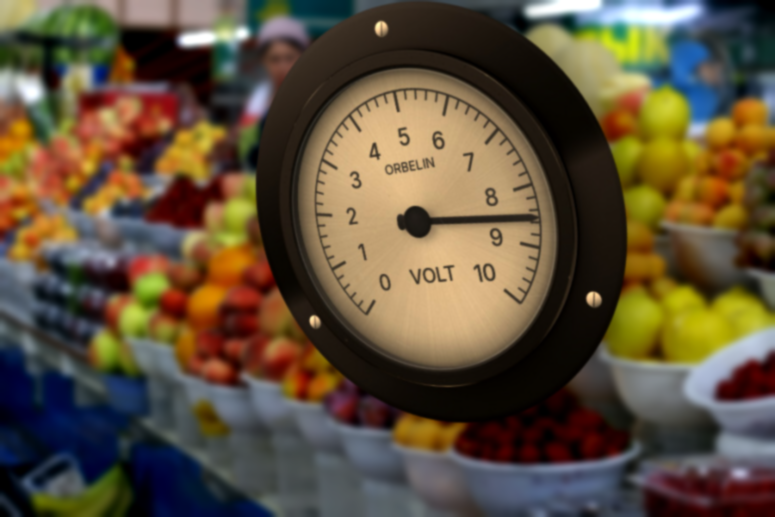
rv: 8.5; V
